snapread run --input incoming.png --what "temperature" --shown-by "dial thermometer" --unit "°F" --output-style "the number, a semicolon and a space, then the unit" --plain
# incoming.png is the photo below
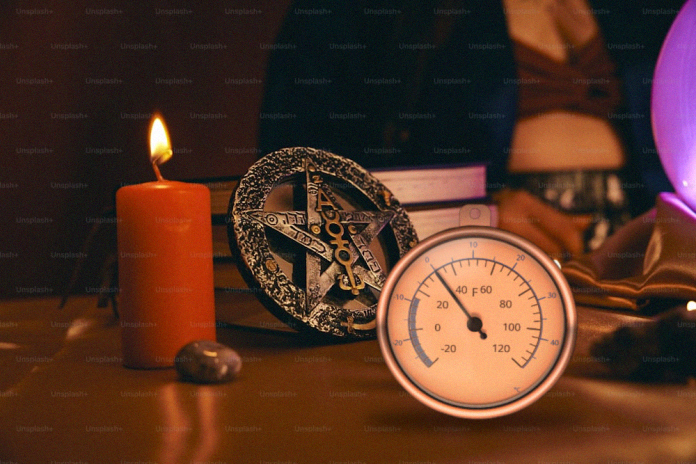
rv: 32; °F
